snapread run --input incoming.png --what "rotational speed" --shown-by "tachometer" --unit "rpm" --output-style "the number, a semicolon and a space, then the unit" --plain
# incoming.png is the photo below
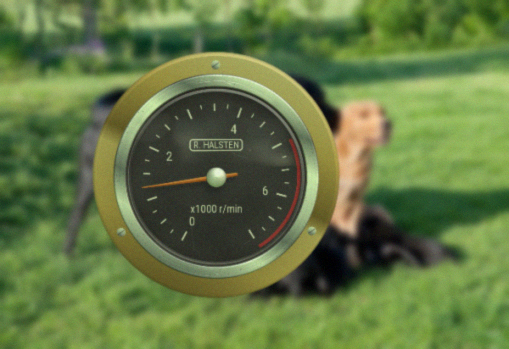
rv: 1250; rpm
